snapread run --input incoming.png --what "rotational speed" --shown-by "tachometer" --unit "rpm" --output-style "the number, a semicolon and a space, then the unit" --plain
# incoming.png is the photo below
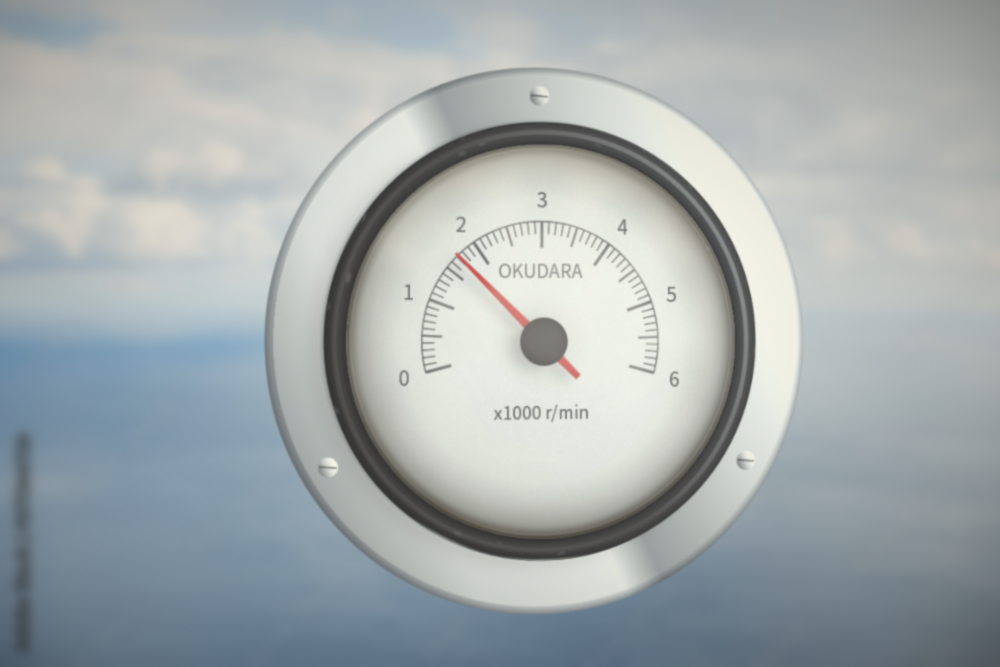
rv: 1700; rpm
